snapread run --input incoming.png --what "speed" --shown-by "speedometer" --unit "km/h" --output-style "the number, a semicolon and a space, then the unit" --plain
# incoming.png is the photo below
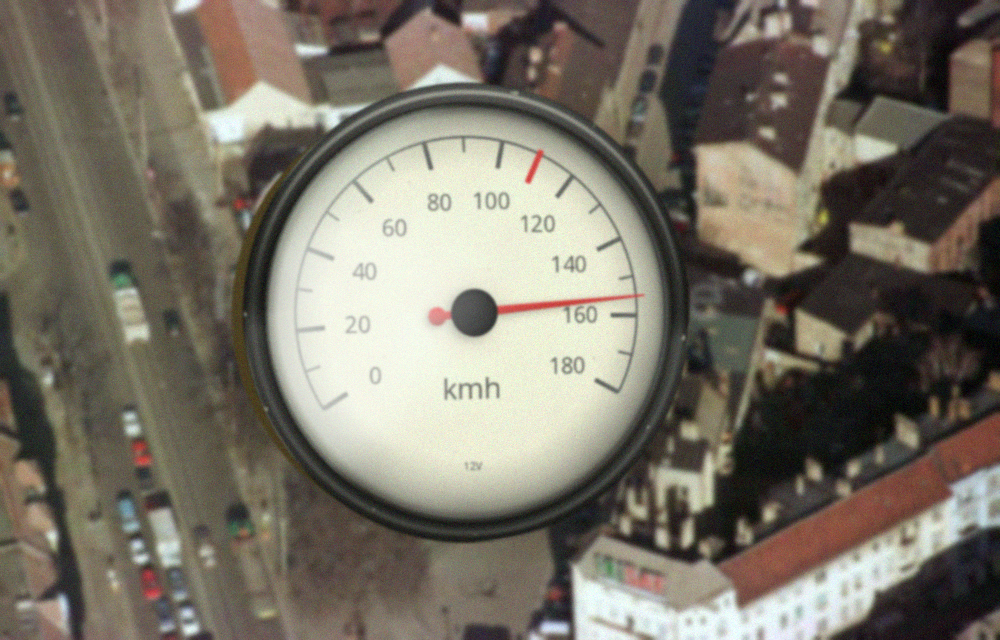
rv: 155; km/h
